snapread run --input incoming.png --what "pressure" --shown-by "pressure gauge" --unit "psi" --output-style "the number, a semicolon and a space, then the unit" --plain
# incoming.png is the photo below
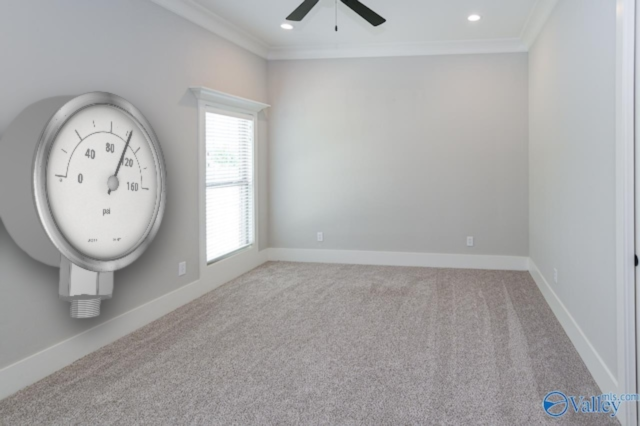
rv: 100; psi
